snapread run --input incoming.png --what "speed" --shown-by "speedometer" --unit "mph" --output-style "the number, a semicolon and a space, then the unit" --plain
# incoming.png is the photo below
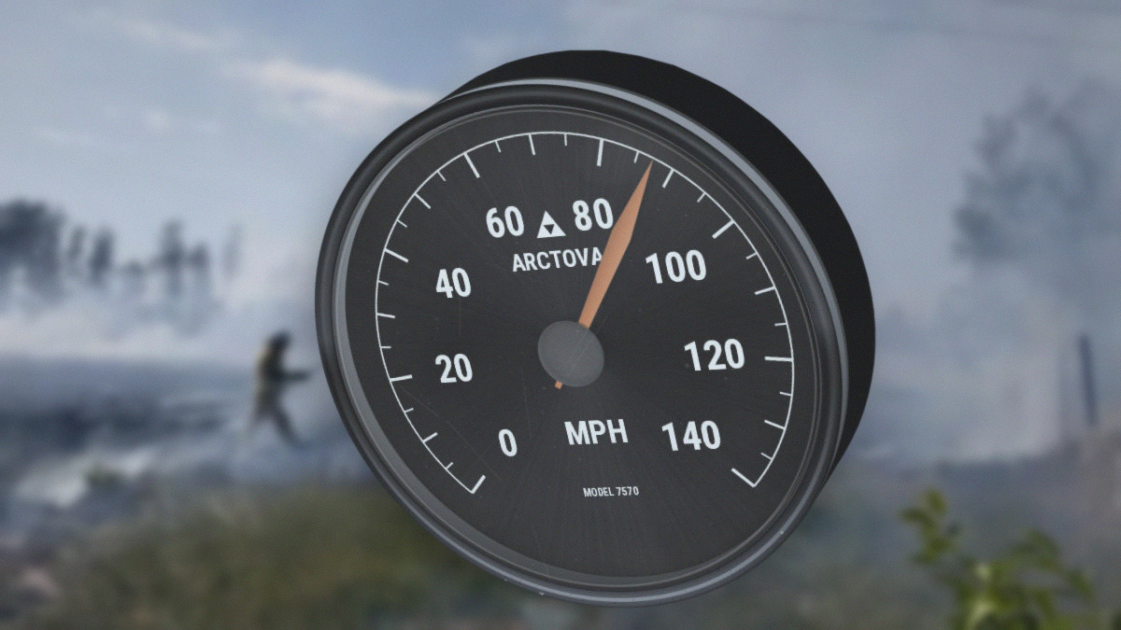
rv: 87.5; mph
